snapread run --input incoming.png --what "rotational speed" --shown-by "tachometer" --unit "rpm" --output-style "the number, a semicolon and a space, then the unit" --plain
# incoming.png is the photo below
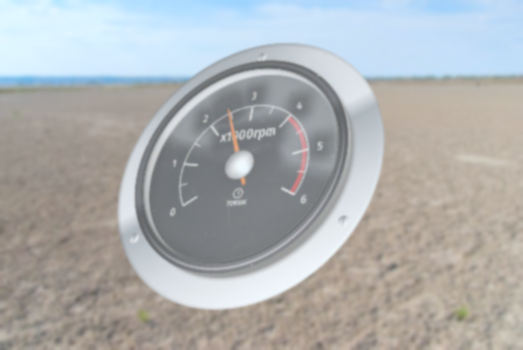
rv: 2500; rpm
